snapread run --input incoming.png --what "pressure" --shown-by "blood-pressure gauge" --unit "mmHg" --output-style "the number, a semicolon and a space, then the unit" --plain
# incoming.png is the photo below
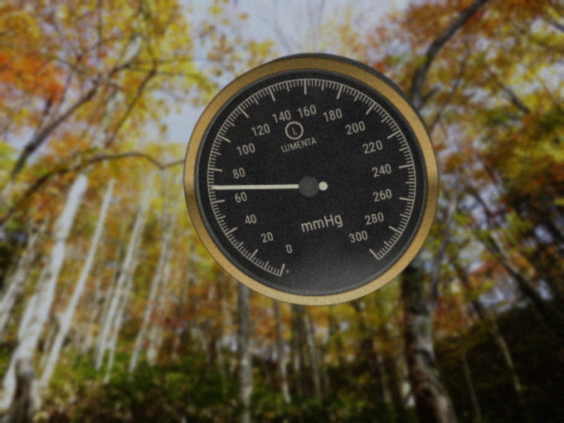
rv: 70; mmHg
